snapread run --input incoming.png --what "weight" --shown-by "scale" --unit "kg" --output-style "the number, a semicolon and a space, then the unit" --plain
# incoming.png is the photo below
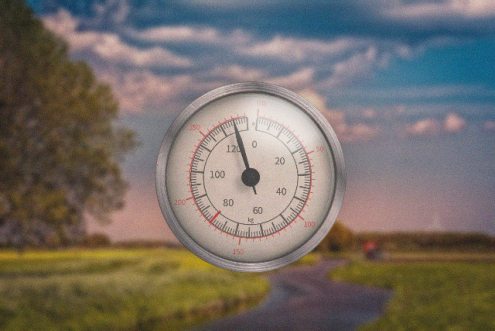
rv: 125; kg
